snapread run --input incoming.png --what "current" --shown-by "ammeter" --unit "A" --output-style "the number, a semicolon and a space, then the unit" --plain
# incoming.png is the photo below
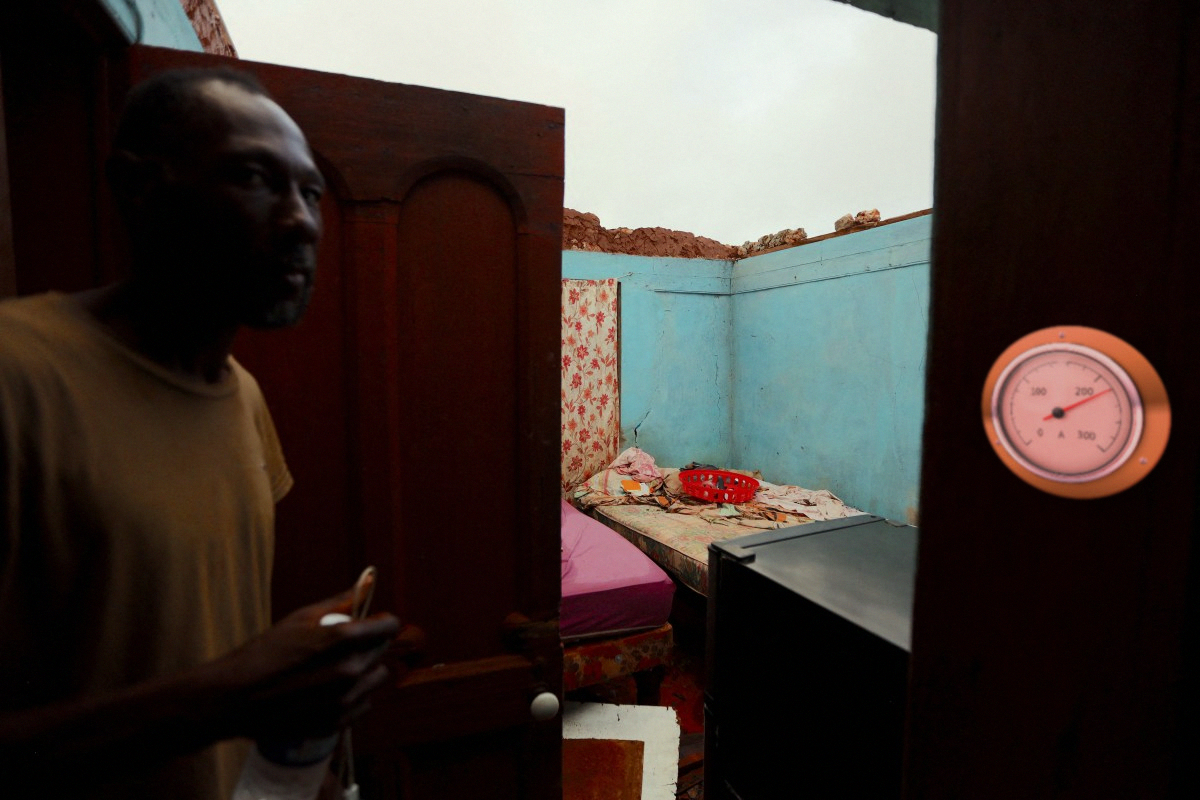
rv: 220; A
